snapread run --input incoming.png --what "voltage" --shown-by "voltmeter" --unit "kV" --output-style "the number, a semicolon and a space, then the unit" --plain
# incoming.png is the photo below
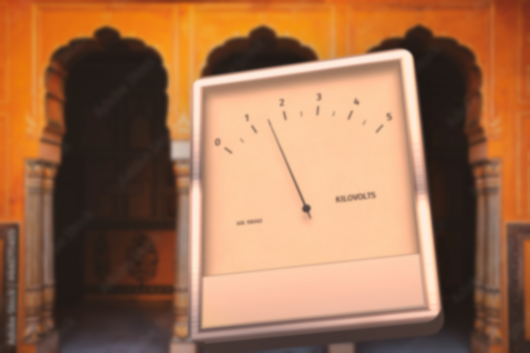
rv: 1.5; kV
